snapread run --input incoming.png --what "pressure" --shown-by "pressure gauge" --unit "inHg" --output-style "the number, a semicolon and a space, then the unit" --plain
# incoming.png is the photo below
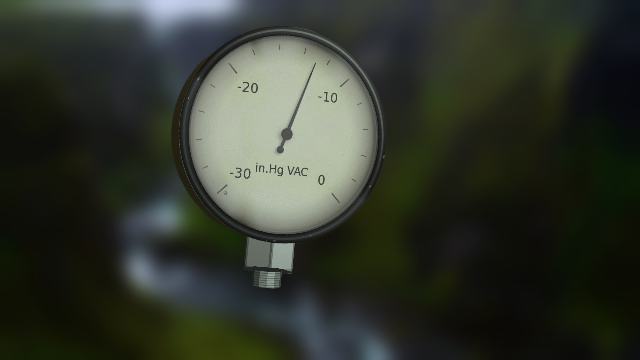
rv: -13; inHg
